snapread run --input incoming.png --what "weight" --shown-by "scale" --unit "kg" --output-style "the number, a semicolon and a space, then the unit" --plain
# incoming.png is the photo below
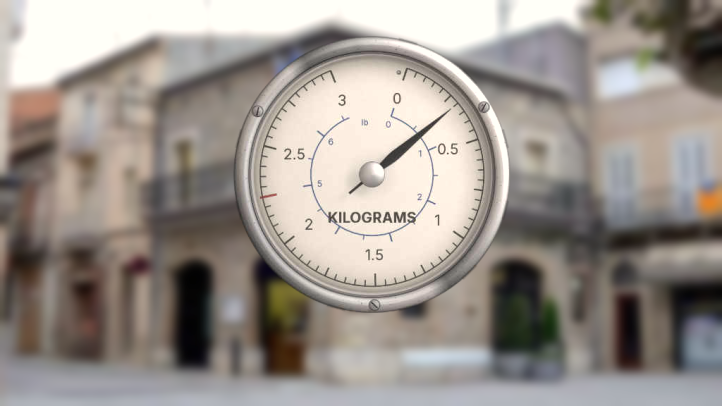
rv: 0.3; kg
